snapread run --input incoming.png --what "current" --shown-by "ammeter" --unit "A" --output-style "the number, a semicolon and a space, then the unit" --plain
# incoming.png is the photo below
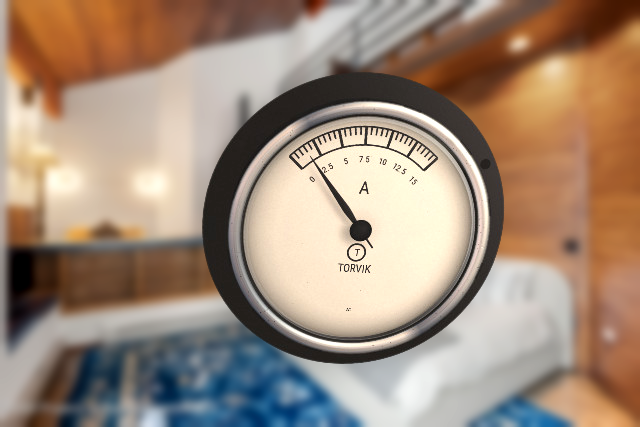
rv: 1.5; A
